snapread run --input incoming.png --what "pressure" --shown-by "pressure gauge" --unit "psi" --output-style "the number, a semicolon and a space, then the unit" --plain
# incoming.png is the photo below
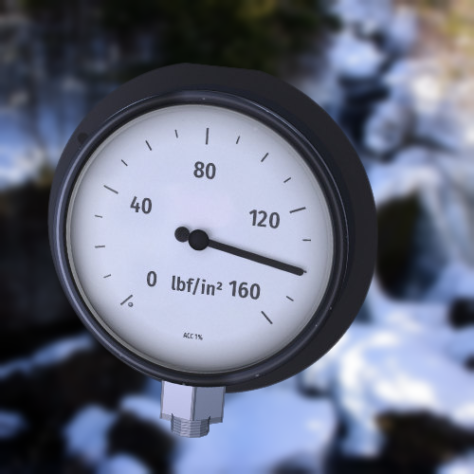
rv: 140; psi
